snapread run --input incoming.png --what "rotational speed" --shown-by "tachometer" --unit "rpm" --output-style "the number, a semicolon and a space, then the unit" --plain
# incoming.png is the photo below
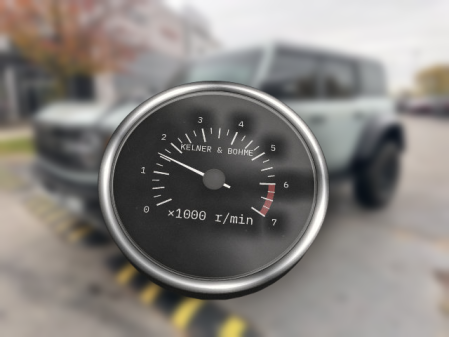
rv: 1500; rpm
